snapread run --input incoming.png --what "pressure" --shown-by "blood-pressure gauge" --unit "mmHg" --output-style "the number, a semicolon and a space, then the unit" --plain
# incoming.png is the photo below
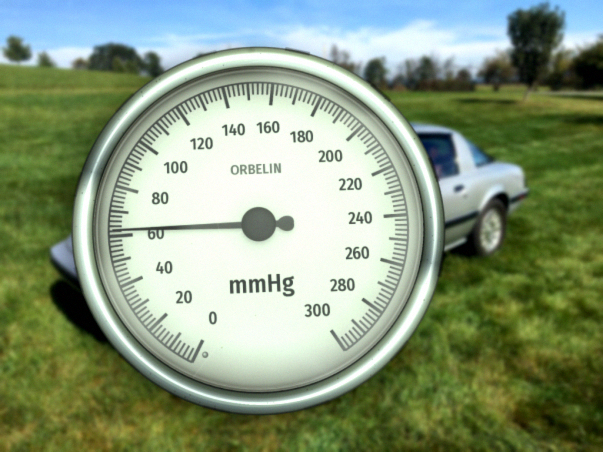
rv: 62; mmHg
